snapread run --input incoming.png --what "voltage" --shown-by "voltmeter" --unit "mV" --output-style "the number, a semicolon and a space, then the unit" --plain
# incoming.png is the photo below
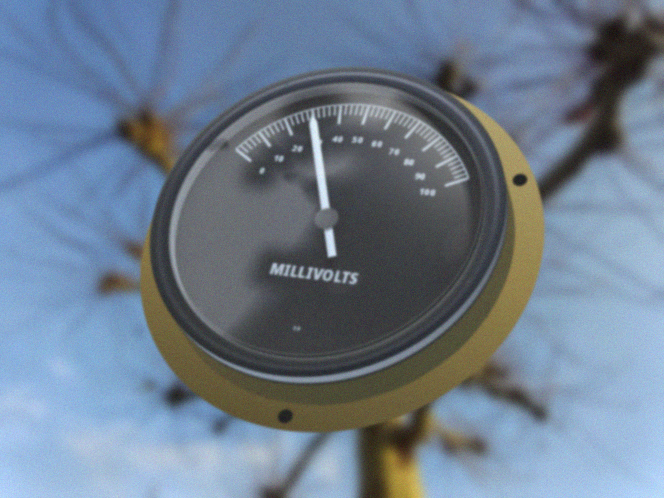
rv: 30; mV
